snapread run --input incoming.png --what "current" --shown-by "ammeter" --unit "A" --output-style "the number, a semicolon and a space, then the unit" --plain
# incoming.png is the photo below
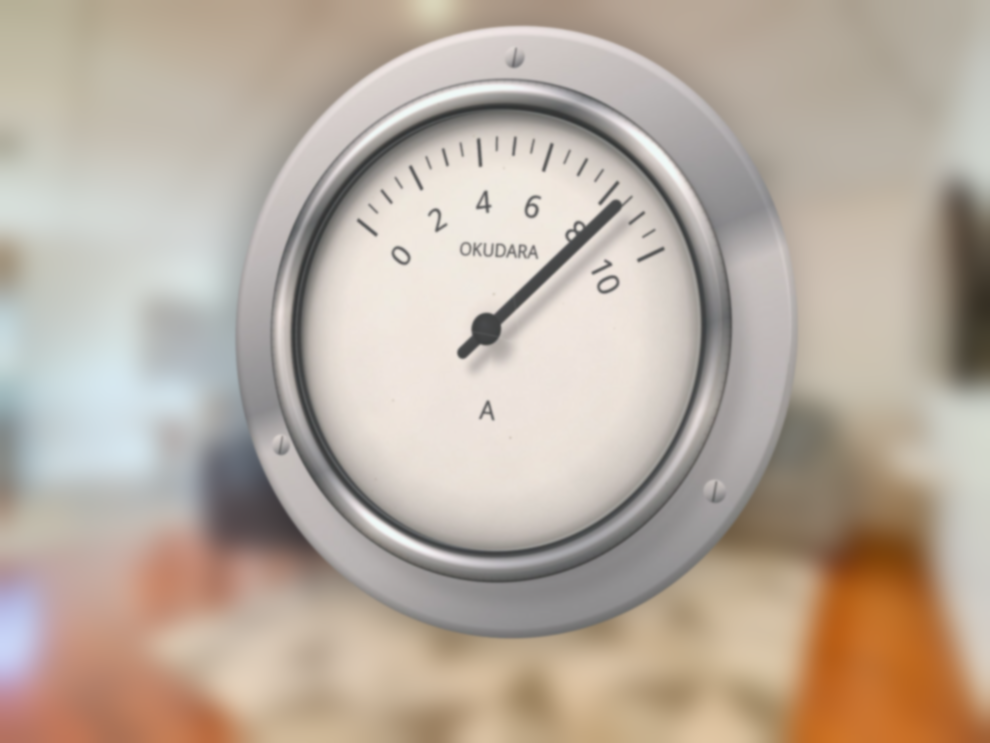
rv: 8.5; A
